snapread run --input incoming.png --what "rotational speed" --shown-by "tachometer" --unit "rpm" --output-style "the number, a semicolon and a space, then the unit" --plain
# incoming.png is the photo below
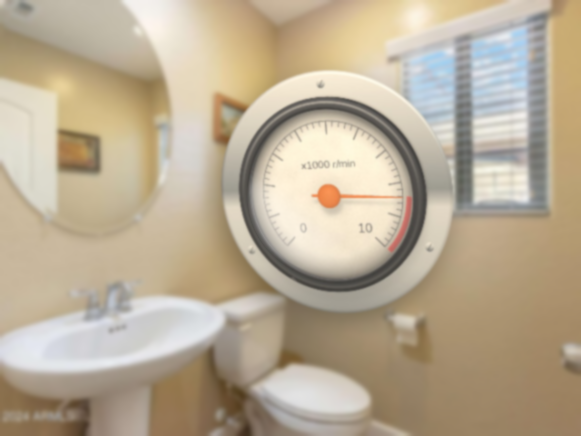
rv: 8400; rpm
